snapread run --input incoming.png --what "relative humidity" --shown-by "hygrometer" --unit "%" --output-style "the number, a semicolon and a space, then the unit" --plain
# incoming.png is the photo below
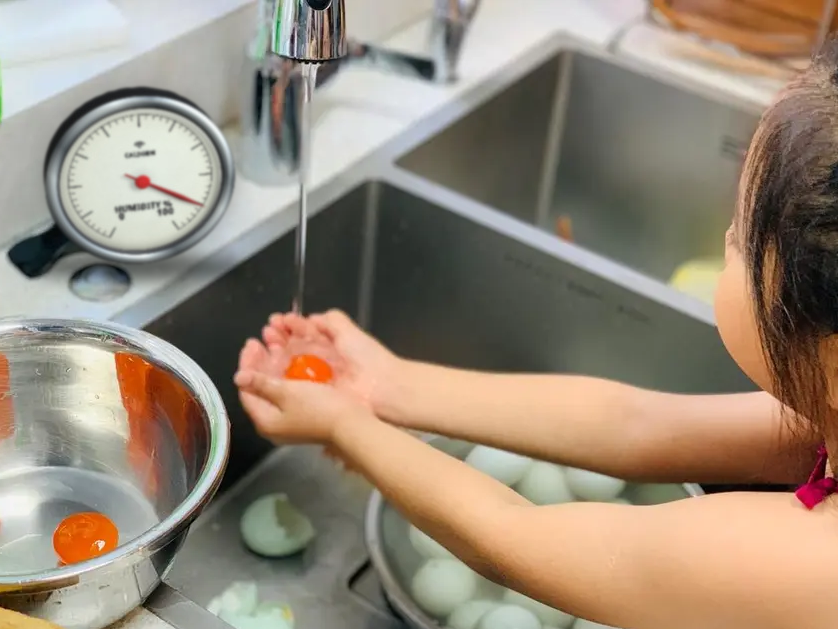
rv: 90; %
